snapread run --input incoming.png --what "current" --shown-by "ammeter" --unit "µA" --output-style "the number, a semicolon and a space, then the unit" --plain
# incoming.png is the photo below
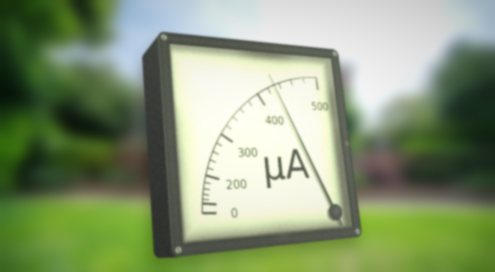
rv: 430; µA
